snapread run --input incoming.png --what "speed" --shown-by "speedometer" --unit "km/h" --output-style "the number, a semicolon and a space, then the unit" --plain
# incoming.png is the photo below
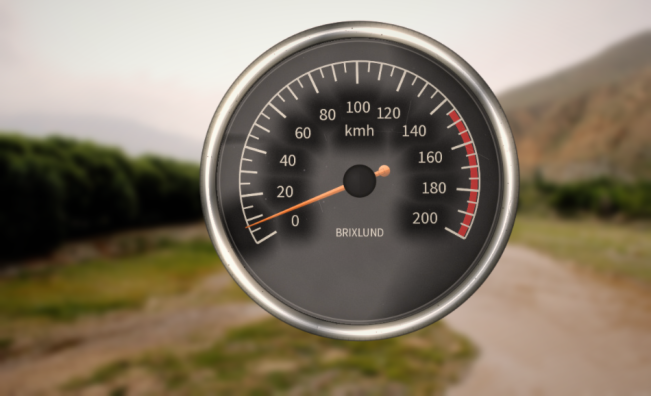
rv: 7.5; km/h
